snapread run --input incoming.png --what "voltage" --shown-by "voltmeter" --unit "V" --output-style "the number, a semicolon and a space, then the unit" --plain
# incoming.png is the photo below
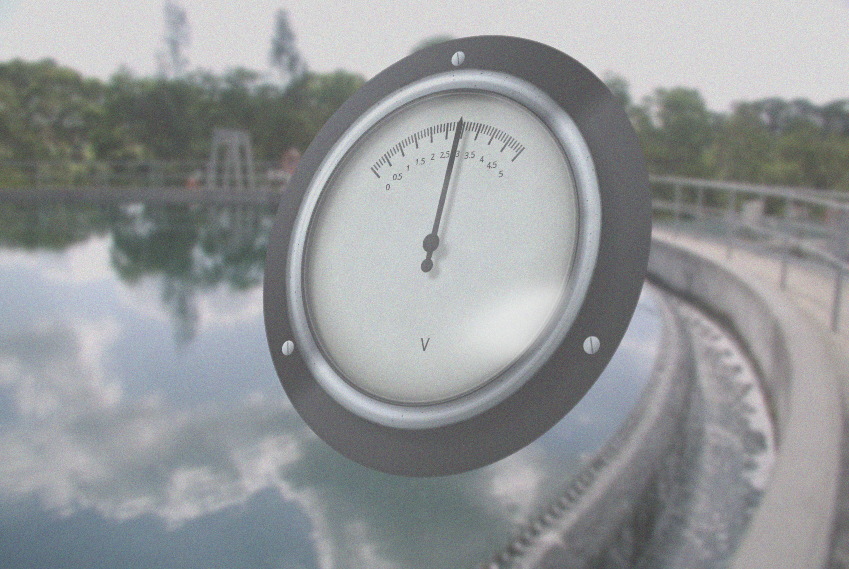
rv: 3; V
